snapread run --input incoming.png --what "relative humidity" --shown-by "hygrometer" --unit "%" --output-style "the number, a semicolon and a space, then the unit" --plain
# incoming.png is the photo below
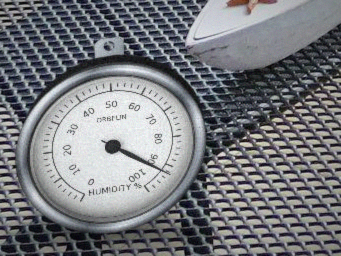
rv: 92; %
